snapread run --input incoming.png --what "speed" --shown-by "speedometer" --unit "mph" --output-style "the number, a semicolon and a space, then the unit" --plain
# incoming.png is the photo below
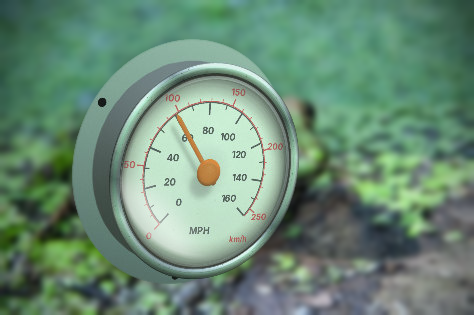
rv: 60; mph
